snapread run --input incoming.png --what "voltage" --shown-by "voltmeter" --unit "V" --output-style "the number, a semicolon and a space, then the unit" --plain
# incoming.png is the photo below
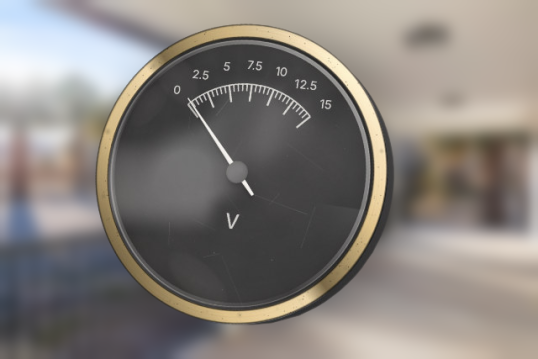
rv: 0.5; V
